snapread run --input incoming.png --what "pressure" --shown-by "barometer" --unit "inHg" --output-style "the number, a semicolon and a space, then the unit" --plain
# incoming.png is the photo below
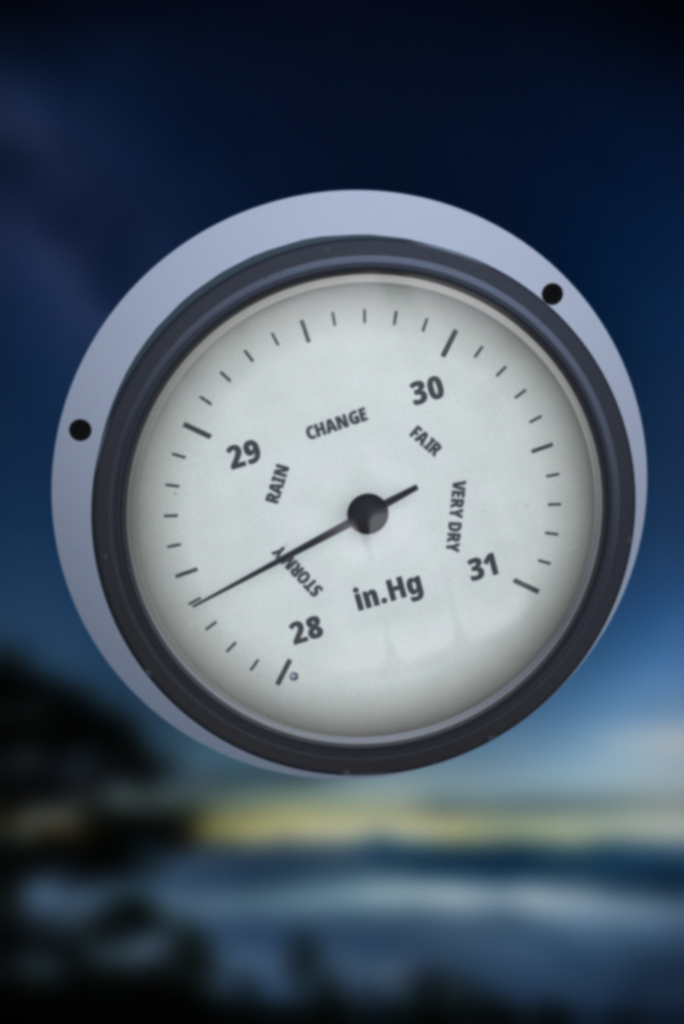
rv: 28.4; inHg
